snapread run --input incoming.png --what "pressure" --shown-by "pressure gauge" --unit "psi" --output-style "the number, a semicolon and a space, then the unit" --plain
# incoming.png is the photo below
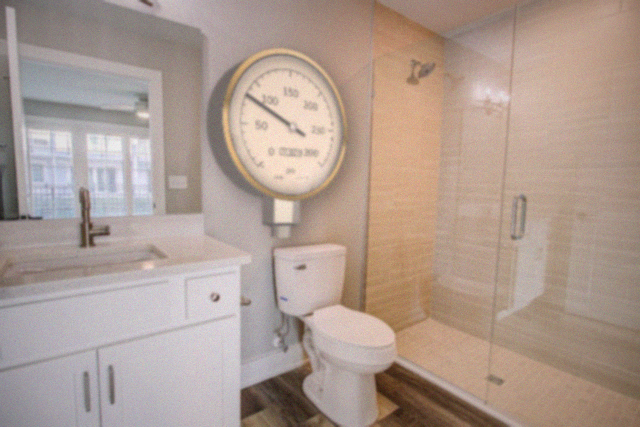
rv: 80; psi
